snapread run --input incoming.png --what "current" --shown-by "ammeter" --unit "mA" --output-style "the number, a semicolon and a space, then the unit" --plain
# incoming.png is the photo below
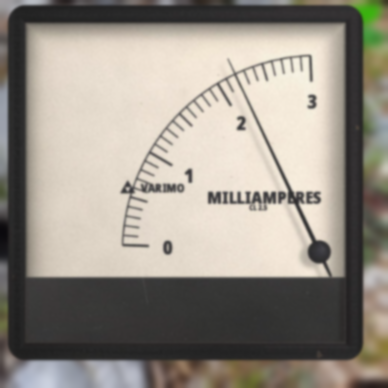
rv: 2.2; mA
